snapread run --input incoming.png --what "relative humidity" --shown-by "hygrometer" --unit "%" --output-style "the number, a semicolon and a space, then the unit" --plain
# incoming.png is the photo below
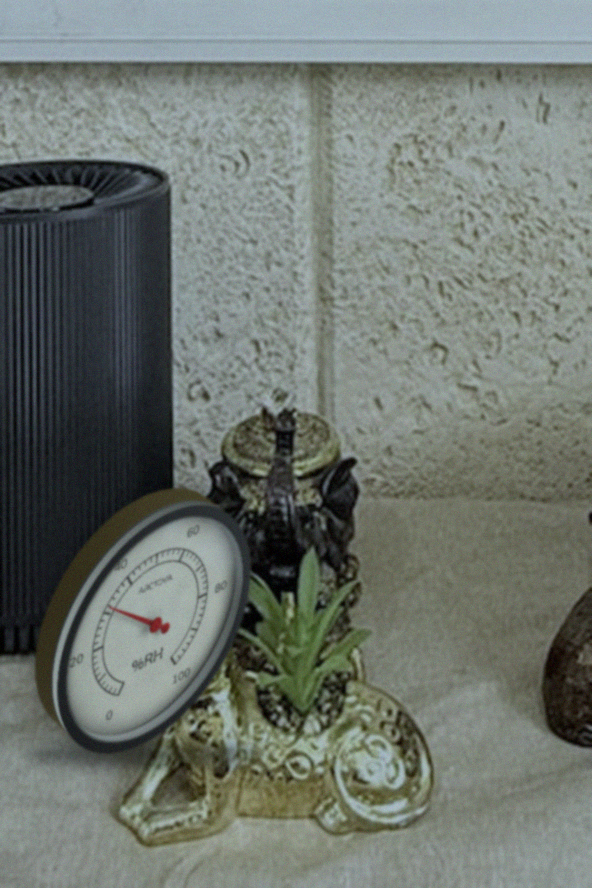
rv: 32; %
